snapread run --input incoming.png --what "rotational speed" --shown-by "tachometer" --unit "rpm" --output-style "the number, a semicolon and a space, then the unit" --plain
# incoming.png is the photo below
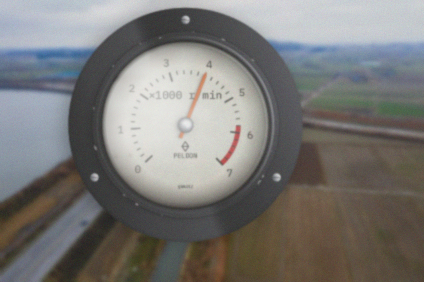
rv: 4000; rpm
